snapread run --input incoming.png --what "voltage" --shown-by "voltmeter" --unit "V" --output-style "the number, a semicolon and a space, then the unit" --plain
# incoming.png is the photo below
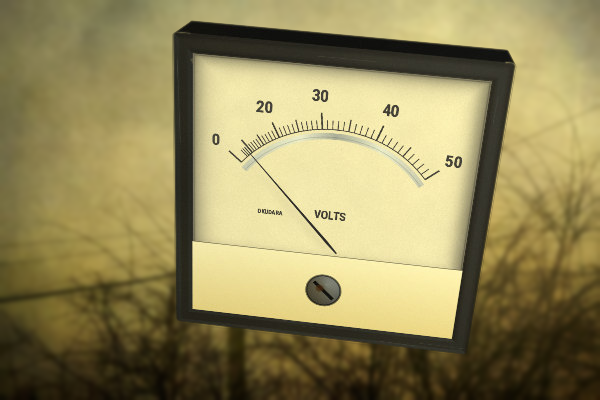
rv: 10; V
